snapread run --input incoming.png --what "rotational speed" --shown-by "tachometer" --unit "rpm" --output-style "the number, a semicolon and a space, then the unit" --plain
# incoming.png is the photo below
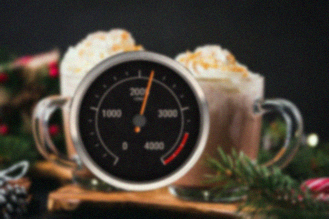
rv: 2200; rpm
